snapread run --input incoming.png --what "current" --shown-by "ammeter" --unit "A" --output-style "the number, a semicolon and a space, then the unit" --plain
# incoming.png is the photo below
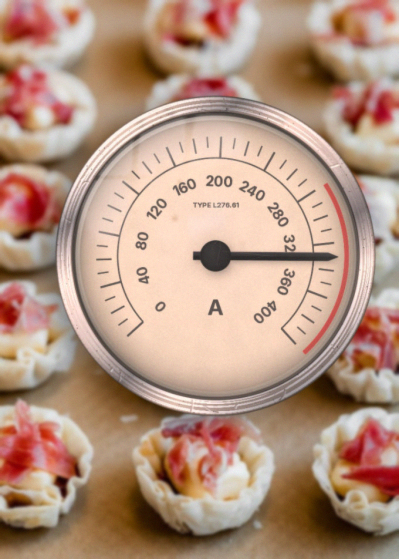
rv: 330; A
